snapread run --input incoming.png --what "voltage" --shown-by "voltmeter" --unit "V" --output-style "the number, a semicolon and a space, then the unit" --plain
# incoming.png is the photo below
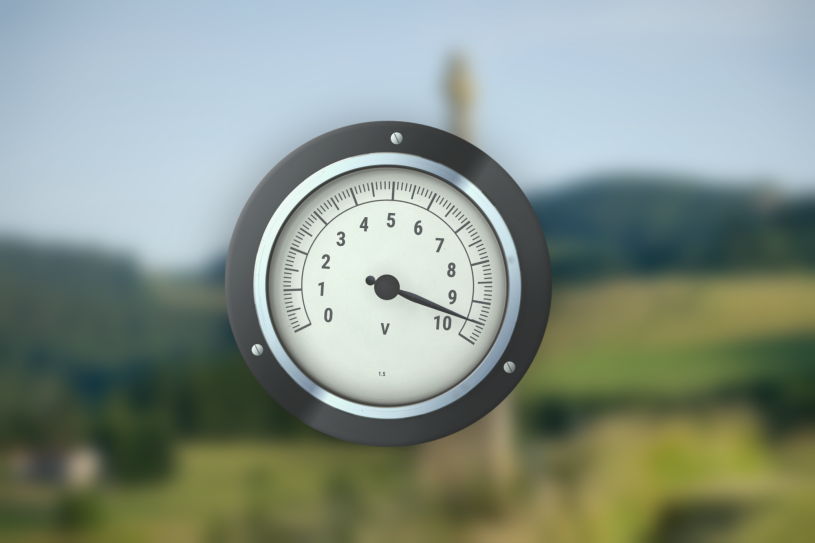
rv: 9.5; V
